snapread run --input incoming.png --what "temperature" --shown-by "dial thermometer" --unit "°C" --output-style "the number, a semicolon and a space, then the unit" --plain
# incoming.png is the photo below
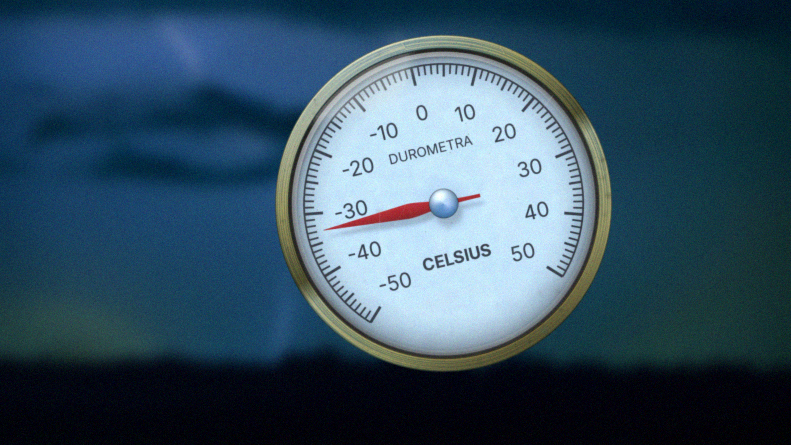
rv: -33; °C
